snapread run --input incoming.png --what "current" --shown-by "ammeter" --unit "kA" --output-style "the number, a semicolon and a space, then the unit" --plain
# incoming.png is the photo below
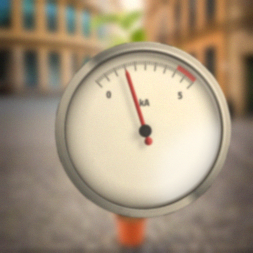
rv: 1.5; kA
